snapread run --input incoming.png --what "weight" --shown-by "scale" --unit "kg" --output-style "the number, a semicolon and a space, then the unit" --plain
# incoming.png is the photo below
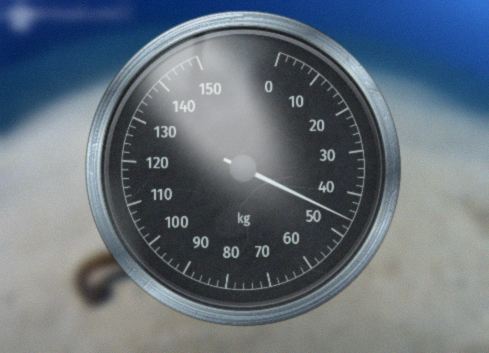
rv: 46; kg
